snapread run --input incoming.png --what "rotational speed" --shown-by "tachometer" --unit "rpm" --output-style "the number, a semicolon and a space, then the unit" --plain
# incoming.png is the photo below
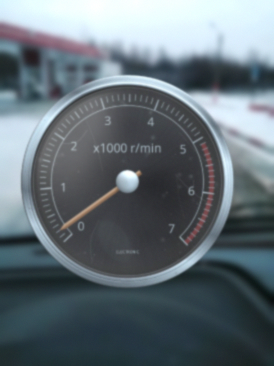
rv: 200; rpm
